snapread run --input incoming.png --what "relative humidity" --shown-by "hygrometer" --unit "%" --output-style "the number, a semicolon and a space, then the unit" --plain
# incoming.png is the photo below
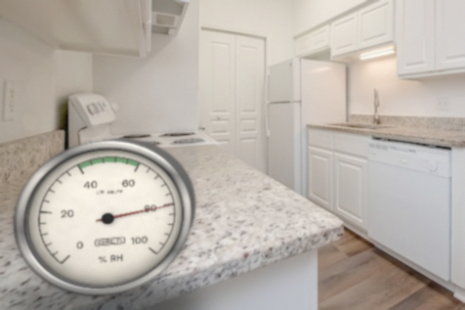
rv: 80; %
